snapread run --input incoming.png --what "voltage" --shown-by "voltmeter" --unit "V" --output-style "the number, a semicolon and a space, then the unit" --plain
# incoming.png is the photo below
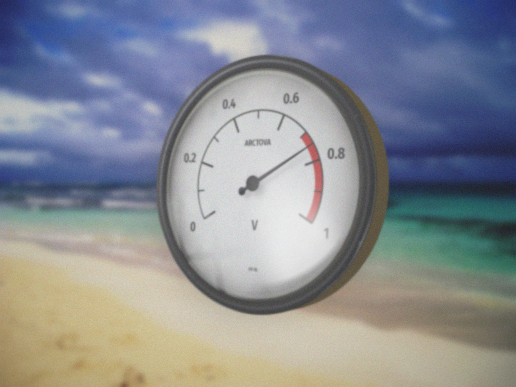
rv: 0.75; V
